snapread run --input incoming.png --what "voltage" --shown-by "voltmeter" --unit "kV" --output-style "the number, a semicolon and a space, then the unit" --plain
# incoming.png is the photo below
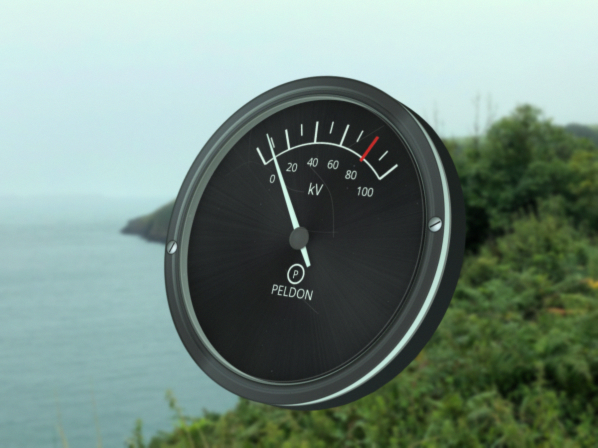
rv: 10; kV
